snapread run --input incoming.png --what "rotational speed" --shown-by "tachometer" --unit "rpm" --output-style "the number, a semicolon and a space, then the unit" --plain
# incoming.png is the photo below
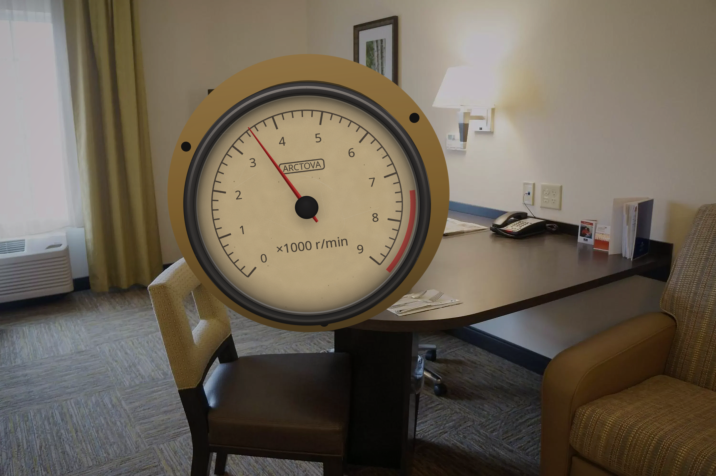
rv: 3500; rpm
